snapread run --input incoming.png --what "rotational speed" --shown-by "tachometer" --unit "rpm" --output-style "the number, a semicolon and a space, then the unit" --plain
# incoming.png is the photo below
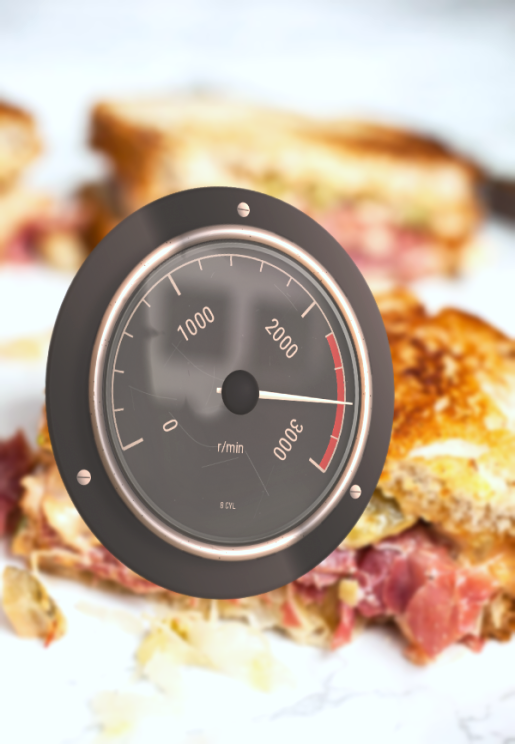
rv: 2600; rpm
